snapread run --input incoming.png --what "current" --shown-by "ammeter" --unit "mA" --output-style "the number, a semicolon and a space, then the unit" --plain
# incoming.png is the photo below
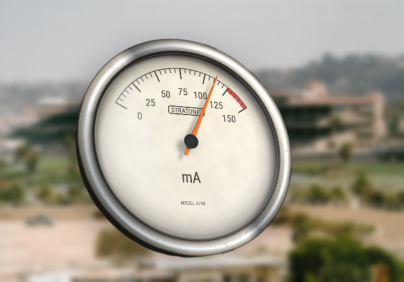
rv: 110; mA
